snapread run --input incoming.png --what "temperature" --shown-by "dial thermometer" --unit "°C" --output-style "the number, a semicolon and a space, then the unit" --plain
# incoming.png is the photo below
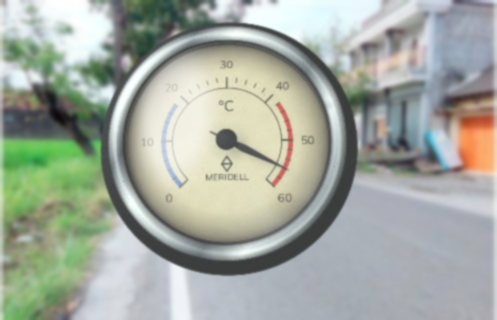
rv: 56; °C
